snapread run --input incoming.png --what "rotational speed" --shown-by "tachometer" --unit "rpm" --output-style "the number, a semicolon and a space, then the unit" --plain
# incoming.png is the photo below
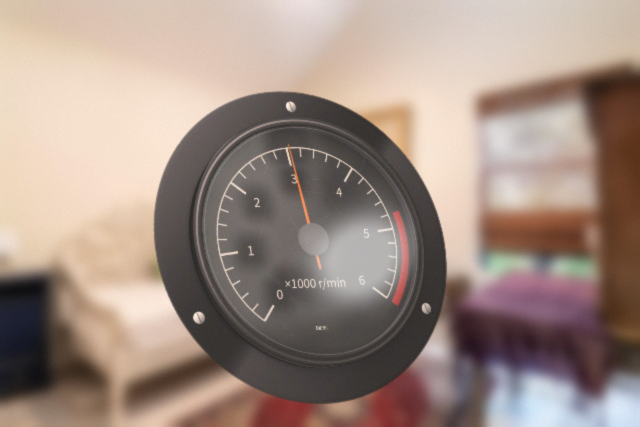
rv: 3000; rpm
